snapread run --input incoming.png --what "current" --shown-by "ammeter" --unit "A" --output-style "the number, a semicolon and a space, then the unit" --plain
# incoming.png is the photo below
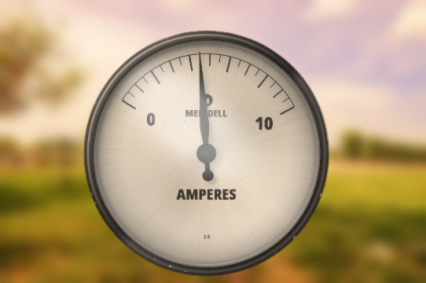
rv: 4.5; A
